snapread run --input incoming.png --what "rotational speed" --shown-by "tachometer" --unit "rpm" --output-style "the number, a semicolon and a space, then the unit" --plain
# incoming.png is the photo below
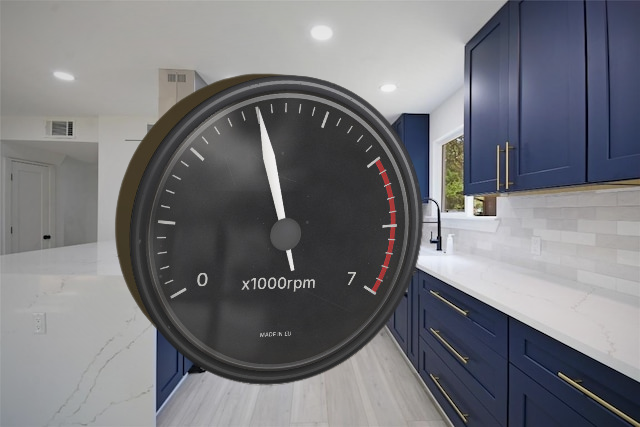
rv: 3000; rpm
